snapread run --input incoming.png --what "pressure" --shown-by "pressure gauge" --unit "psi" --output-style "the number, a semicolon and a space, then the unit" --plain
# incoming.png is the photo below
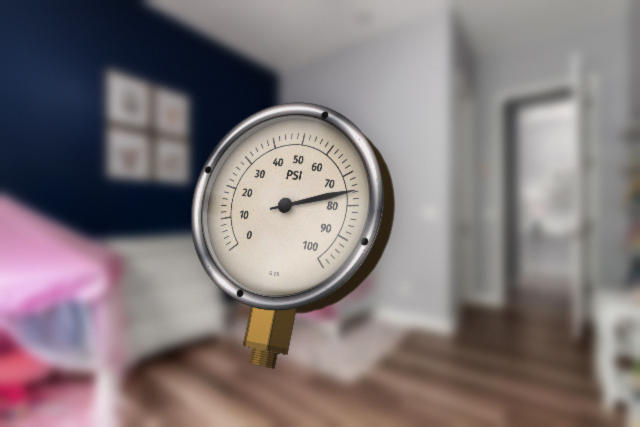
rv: 76; psi
